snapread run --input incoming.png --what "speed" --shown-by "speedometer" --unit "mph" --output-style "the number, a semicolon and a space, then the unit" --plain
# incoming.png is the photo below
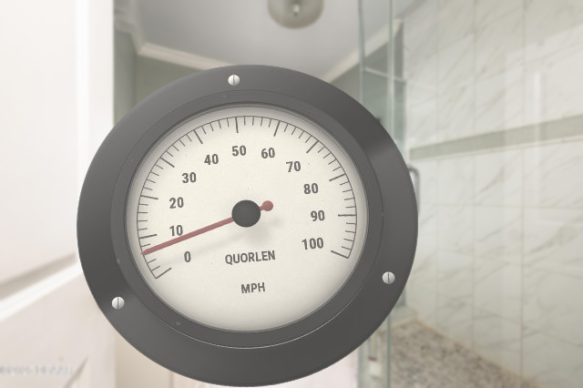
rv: 6; mph
